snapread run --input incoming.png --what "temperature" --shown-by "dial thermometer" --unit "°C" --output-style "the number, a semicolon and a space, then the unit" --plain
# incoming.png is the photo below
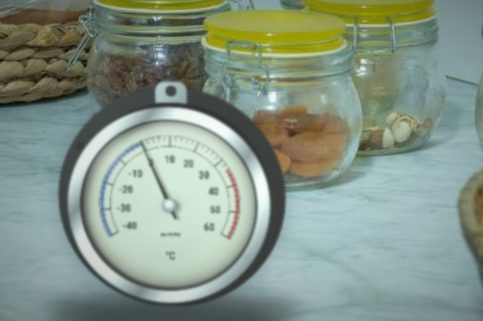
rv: 0; °C
